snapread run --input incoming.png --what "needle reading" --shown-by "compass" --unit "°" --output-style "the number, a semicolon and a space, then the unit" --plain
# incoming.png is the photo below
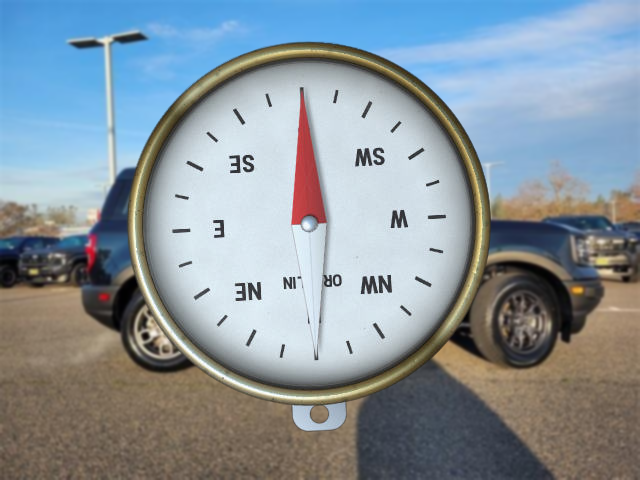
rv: 180; °
